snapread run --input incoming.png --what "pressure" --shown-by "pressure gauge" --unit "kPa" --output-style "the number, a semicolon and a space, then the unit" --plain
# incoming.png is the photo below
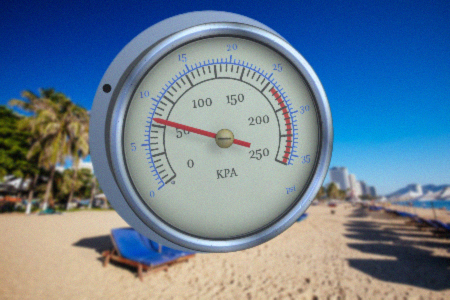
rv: 55; kPa
